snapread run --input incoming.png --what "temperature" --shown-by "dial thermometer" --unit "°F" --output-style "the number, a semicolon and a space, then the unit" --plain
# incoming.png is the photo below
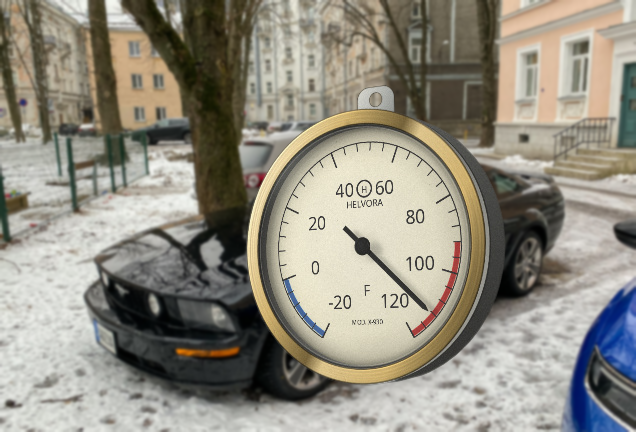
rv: 112; °F
